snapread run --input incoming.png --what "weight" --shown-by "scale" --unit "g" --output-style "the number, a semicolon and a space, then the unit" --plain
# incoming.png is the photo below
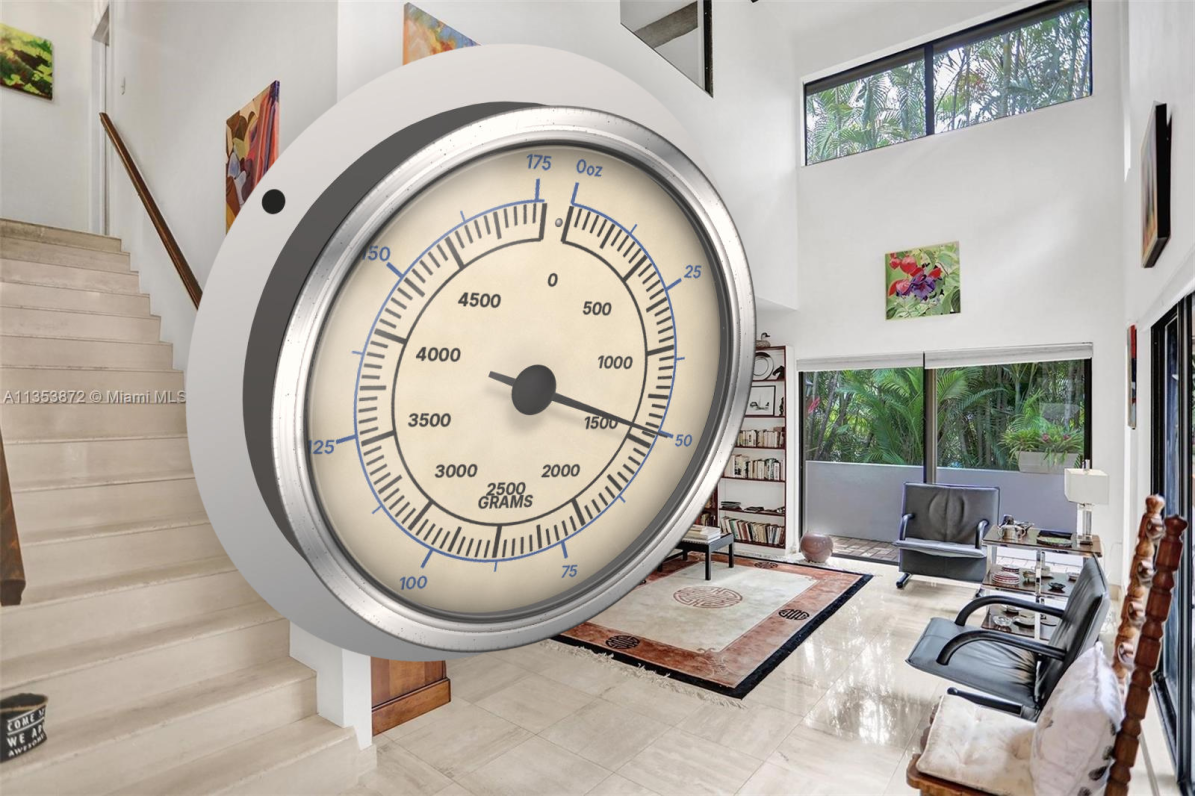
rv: 1425; g
